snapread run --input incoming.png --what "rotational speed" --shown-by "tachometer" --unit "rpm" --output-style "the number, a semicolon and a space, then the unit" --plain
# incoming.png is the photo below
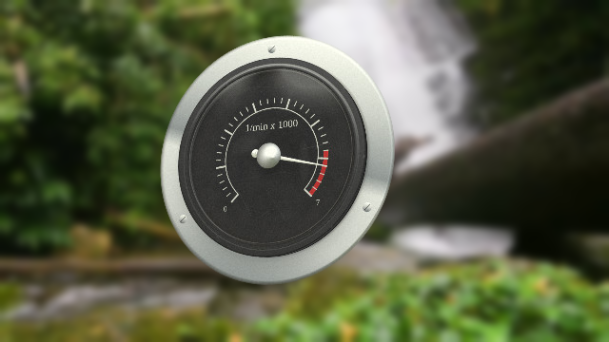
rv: 6200; rpm
